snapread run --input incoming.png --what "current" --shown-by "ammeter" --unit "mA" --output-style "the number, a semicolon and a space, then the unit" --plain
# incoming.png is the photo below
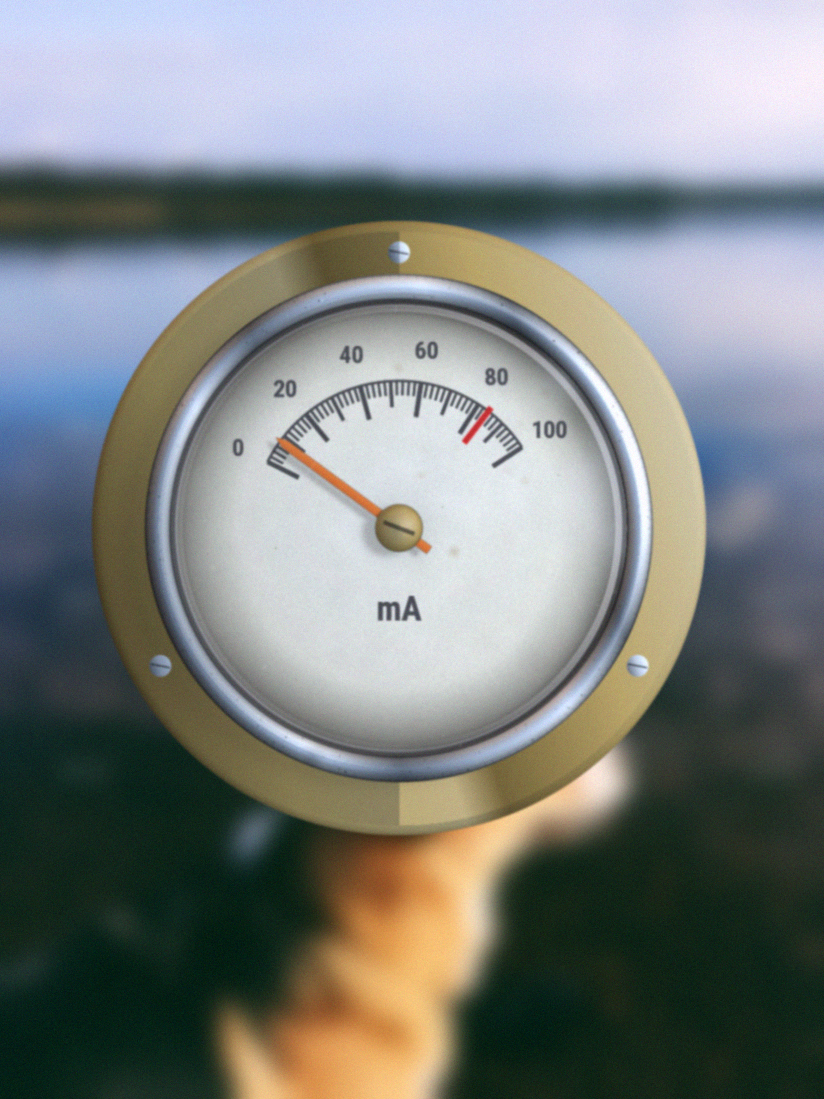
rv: 8; mA
